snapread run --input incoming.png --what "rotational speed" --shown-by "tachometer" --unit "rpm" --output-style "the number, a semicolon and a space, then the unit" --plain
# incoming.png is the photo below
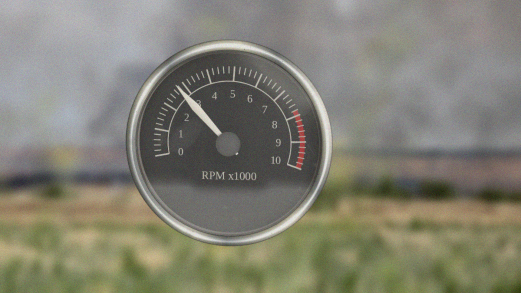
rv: 2800; rpm
